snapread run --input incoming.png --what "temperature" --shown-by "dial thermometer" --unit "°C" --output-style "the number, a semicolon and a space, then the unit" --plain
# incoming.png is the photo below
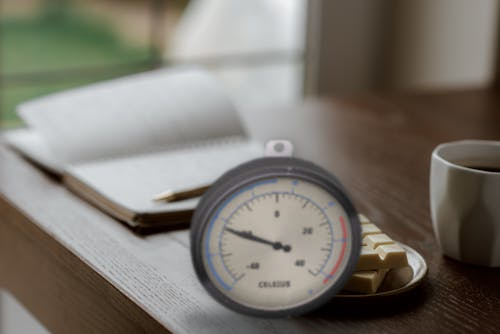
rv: -20; °C
